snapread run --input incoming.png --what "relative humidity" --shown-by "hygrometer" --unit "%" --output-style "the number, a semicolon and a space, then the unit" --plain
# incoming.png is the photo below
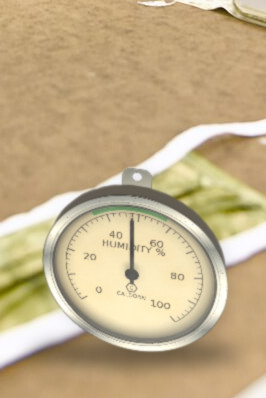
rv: 48; %
